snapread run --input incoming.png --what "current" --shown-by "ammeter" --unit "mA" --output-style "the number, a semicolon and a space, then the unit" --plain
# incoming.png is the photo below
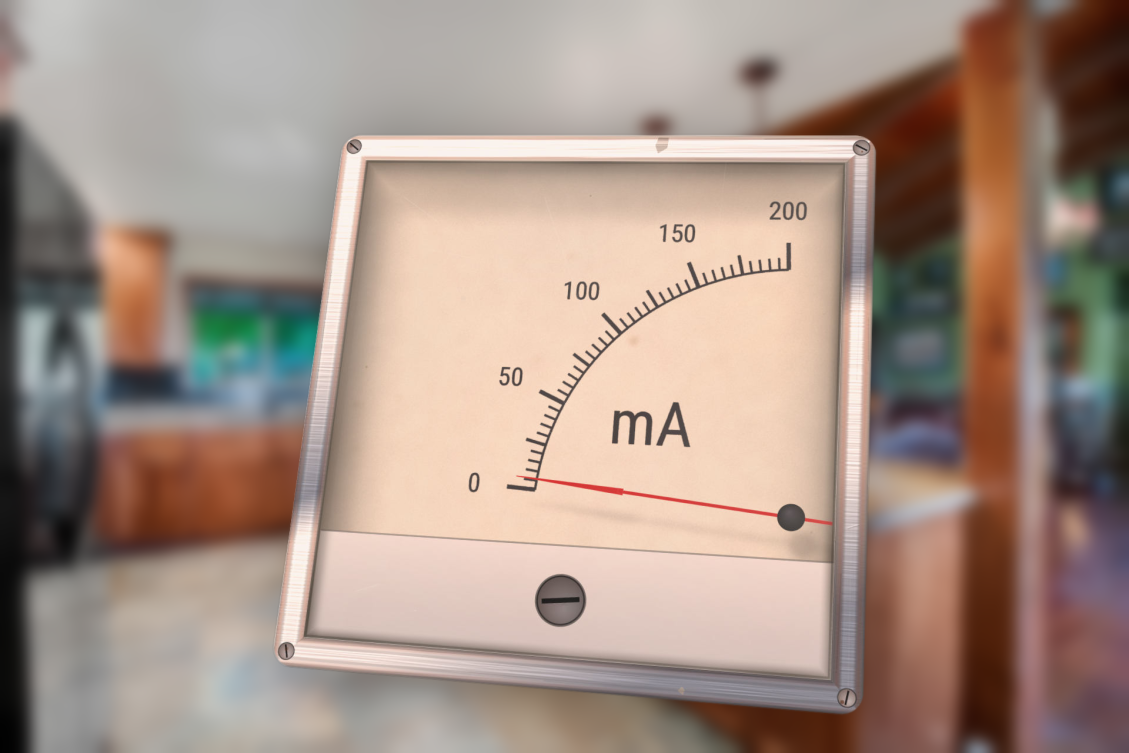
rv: 5; mA
